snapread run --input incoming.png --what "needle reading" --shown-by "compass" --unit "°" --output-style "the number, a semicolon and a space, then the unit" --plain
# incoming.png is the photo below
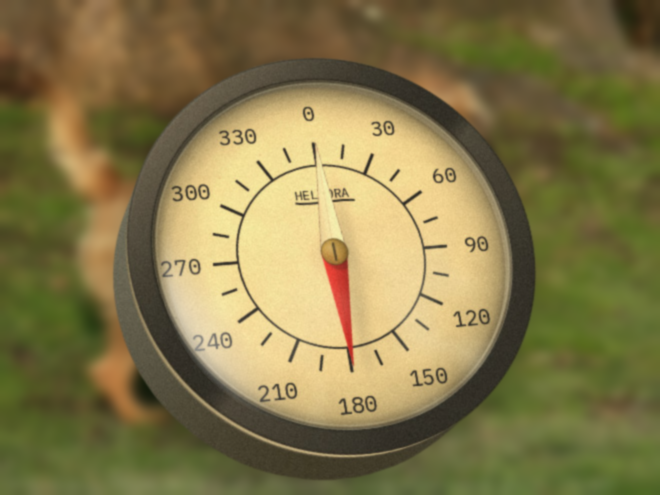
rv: 180; °
